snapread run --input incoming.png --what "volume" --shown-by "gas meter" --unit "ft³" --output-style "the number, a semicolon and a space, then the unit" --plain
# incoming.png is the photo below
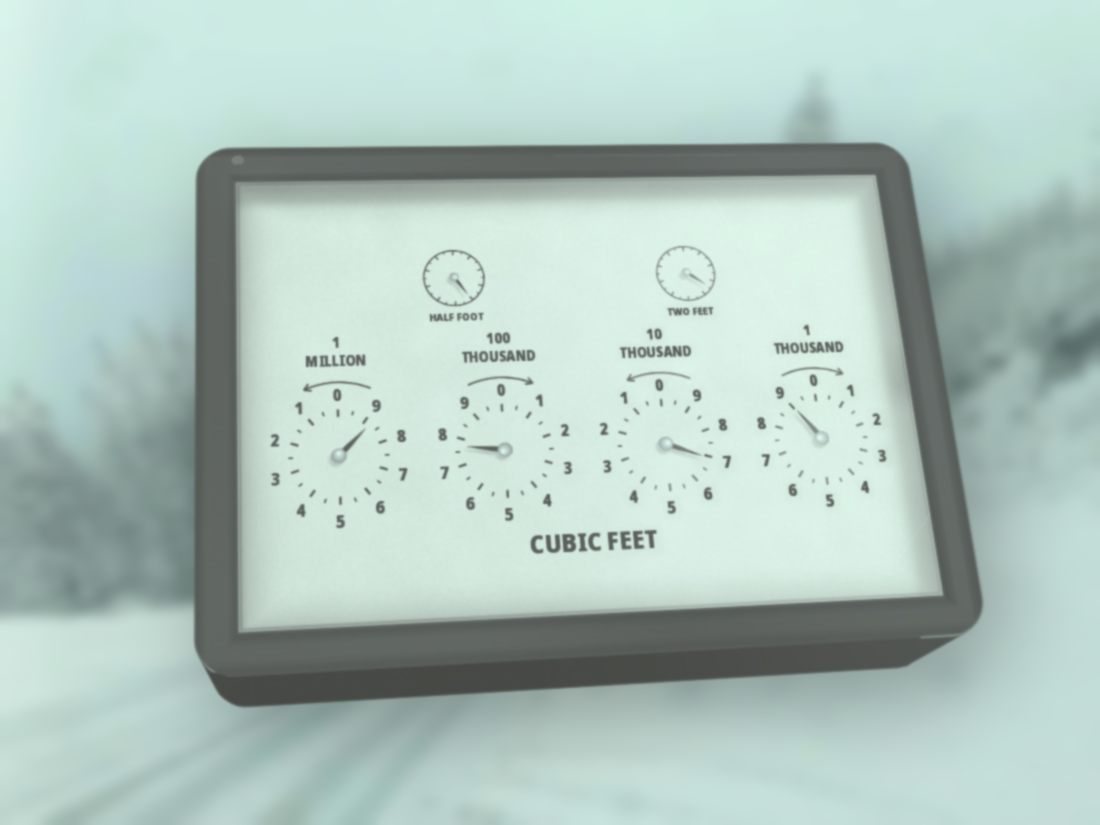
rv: 876900; ft³
